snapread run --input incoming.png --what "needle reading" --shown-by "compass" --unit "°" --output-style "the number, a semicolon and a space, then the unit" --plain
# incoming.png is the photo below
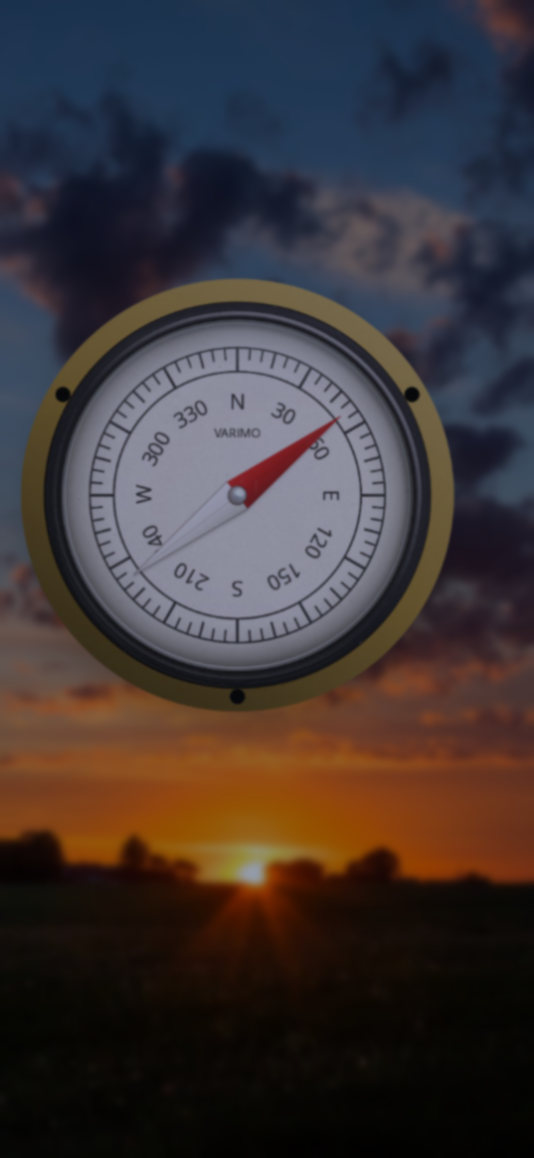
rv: 52.5; °
